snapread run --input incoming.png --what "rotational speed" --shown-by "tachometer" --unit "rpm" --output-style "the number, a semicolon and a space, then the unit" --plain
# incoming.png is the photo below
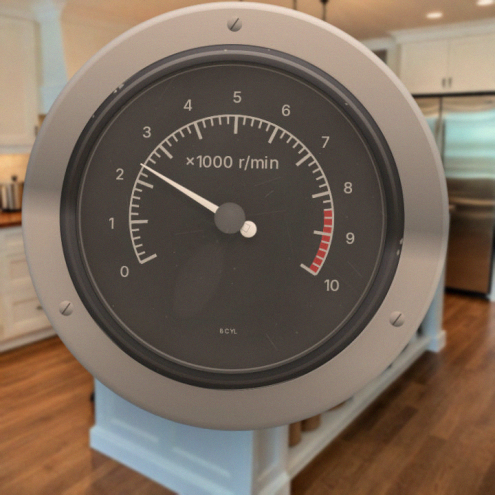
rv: 2400; rpm
